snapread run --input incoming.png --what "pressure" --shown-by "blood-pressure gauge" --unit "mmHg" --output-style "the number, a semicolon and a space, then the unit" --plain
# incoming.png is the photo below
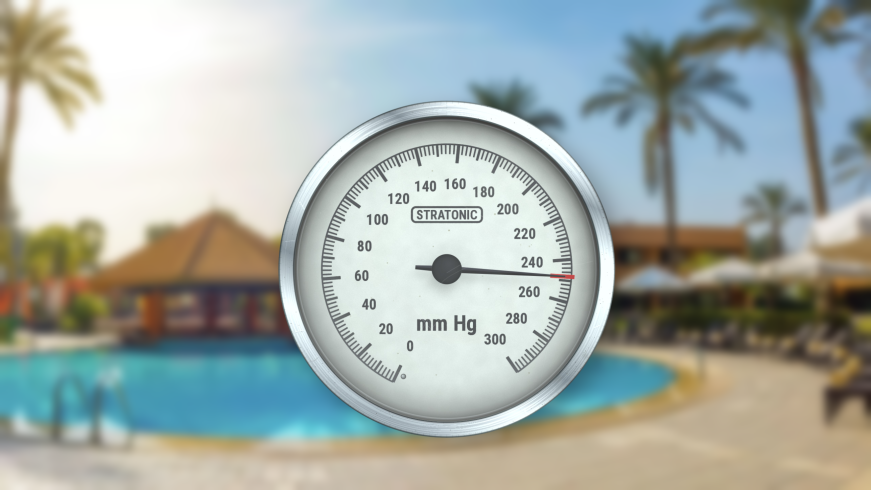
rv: 248; mmHg
